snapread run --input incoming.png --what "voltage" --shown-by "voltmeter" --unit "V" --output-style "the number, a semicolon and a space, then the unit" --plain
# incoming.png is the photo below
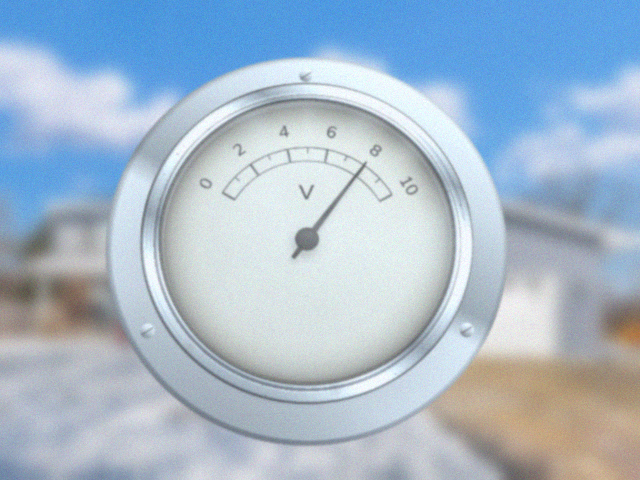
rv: 8; V
